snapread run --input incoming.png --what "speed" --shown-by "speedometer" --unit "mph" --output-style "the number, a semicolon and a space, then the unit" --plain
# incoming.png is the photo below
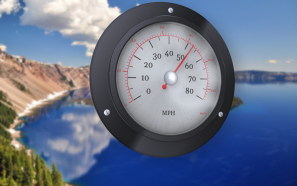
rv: 52.5; mph
